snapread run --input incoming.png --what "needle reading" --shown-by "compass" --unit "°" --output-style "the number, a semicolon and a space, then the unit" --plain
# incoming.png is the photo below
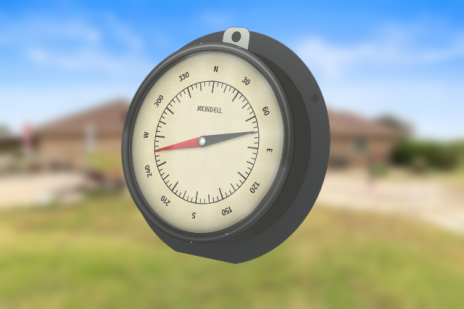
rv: 255; °
